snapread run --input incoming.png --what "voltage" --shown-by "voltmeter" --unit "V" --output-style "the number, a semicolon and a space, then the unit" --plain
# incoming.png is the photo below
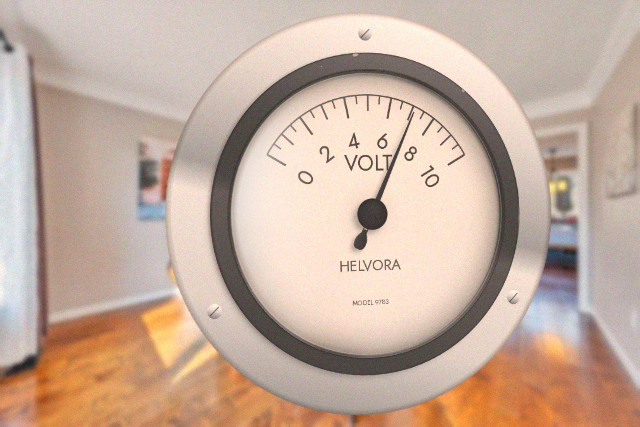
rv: 7; V
